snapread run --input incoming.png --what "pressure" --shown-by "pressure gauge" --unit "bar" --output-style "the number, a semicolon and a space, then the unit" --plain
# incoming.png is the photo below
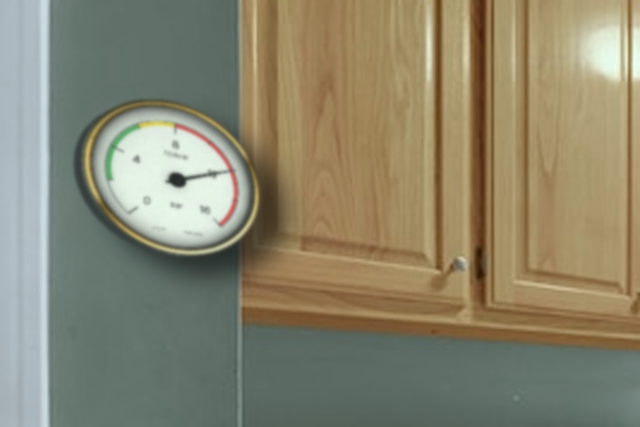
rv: 12; bar
